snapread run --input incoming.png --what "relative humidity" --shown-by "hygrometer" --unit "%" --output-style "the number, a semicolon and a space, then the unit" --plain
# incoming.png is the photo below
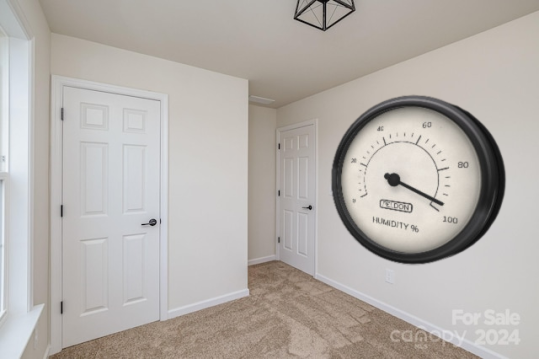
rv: 96; %
